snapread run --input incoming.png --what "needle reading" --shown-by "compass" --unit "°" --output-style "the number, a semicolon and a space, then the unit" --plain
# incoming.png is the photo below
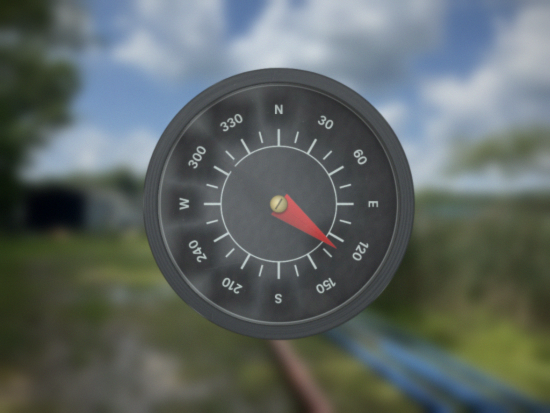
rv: 127.5; °
